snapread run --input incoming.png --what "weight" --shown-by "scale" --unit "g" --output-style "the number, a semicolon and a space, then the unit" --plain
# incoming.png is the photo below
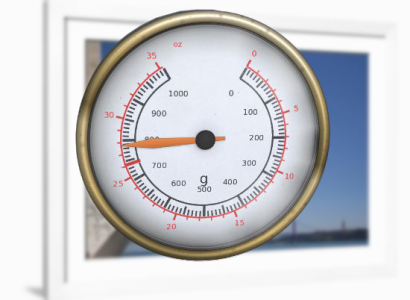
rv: 790; g
